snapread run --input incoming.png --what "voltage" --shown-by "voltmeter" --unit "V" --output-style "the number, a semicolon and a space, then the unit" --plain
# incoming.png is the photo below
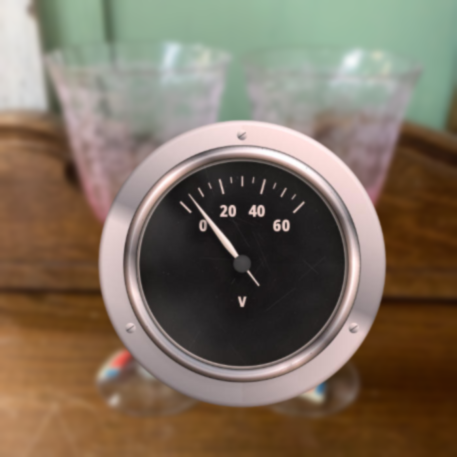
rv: 5; V
